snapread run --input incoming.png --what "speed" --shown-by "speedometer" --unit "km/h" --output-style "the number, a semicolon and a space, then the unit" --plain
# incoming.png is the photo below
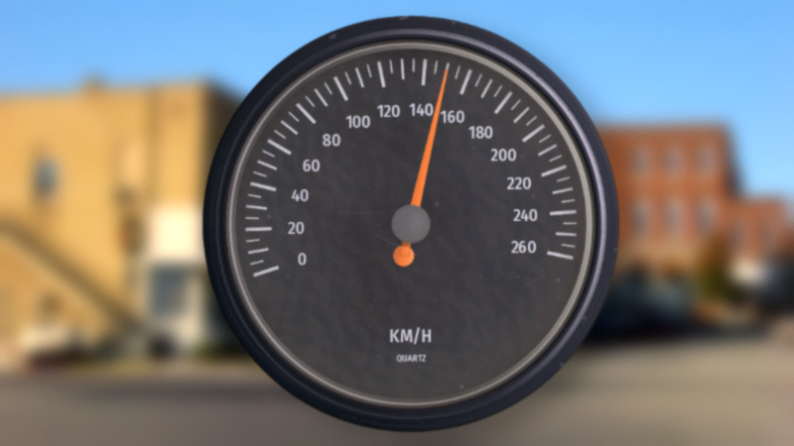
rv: 150; km/h
